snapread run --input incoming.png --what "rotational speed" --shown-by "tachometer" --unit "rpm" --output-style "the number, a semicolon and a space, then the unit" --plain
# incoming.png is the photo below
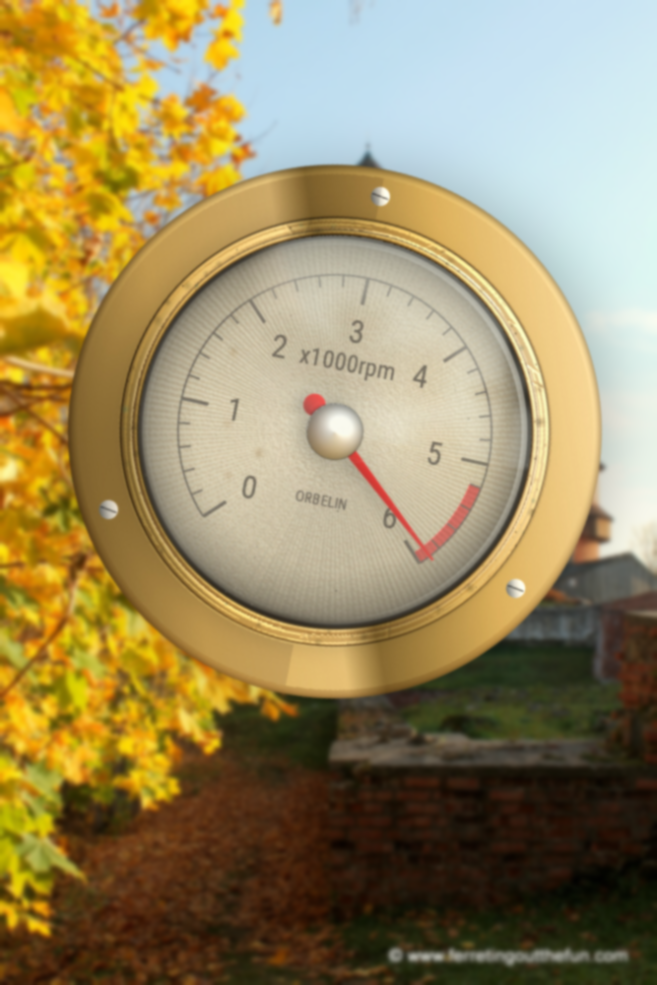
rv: 5900; rpm
